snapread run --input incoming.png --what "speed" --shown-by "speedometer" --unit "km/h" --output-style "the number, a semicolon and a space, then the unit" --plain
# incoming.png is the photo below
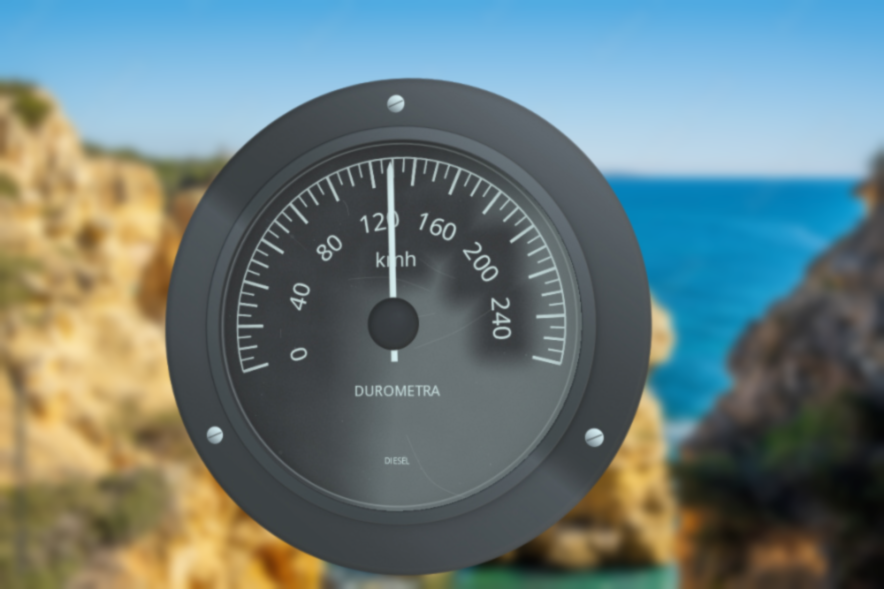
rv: 130; km/h
